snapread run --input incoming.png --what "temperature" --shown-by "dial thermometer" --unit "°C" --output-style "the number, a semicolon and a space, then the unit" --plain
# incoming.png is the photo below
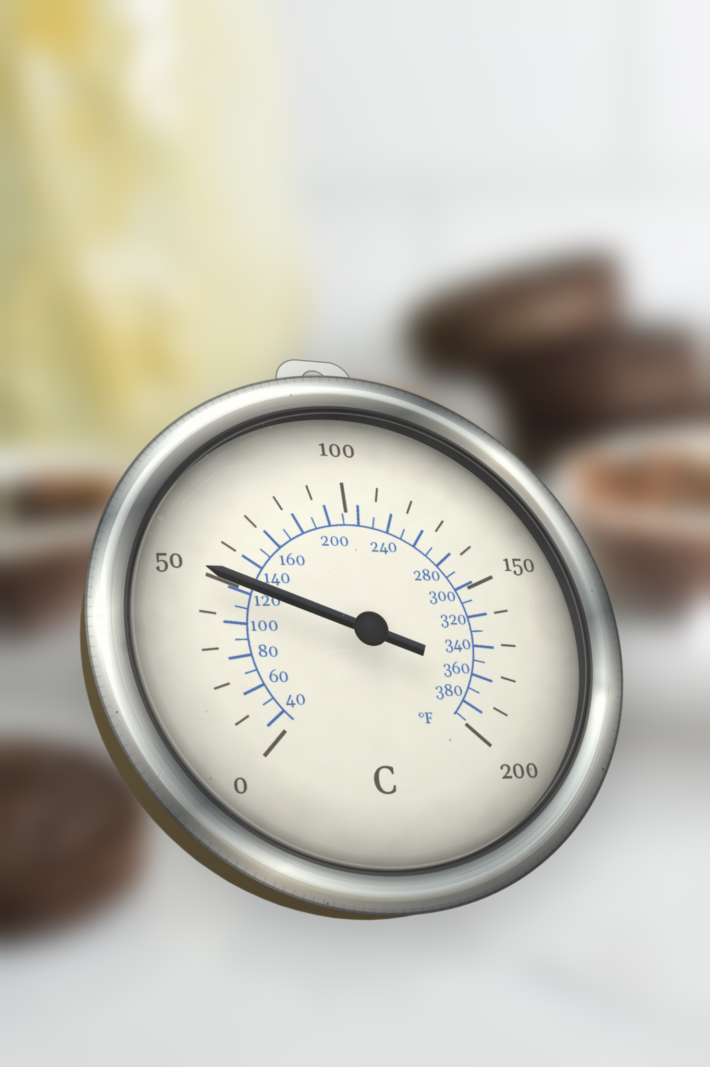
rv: 50; °C
